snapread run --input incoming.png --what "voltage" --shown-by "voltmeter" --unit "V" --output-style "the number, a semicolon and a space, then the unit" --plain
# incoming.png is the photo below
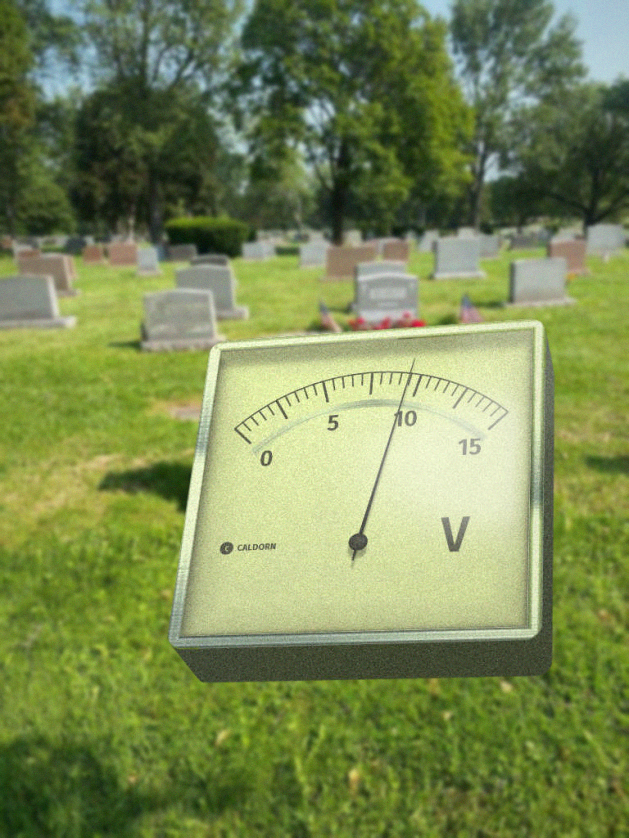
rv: 9.5; V
